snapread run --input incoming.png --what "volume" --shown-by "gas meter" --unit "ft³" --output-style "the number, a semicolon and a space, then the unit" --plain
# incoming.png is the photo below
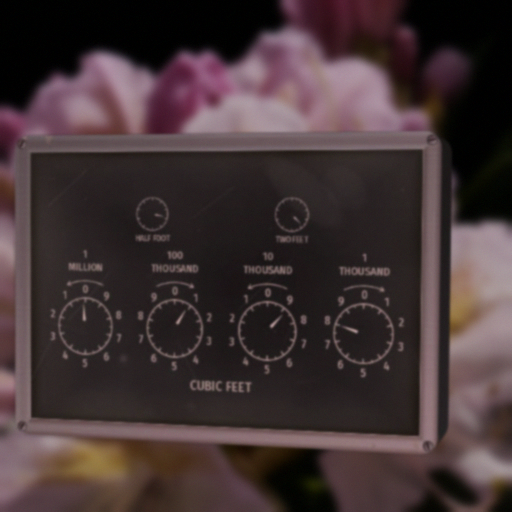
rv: 8800; ft³
